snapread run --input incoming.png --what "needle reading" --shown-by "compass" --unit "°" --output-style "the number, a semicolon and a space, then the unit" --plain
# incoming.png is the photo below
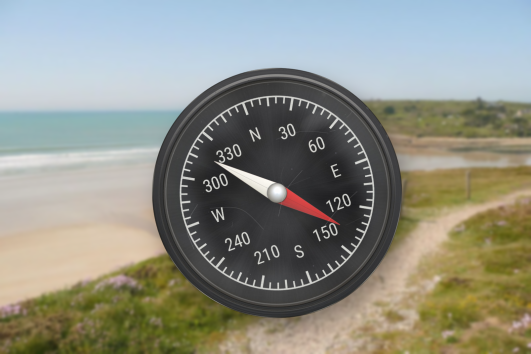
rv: 137.5; °
